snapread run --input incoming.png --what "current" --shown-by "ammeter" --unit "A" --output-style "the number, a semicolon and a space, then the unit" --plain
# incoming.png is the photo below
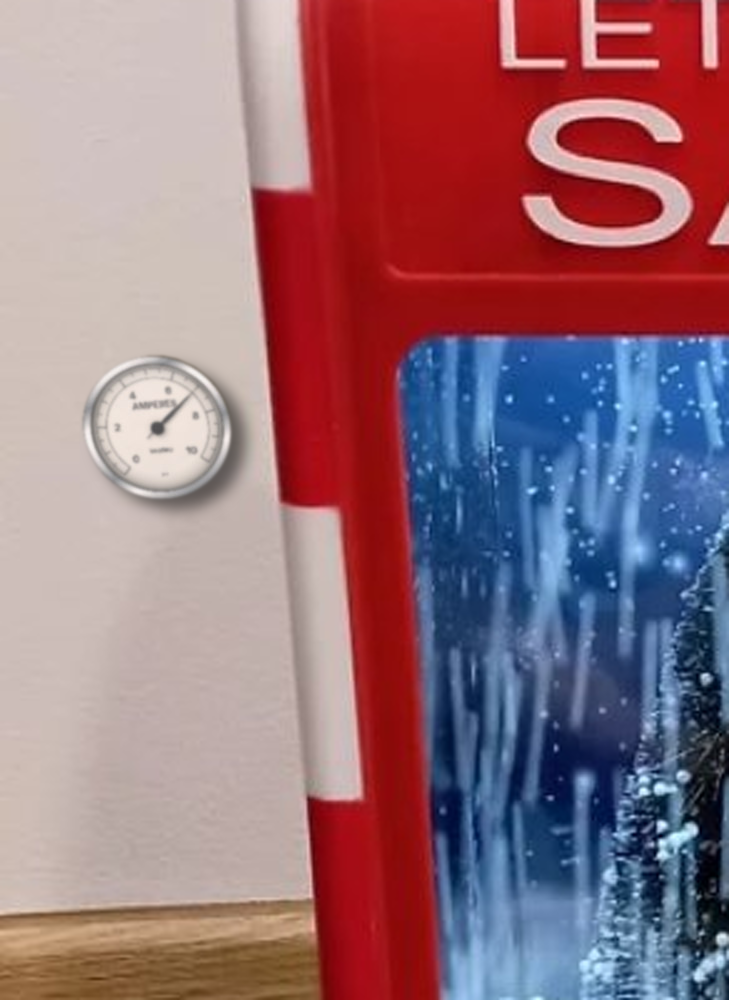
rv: 7; A
